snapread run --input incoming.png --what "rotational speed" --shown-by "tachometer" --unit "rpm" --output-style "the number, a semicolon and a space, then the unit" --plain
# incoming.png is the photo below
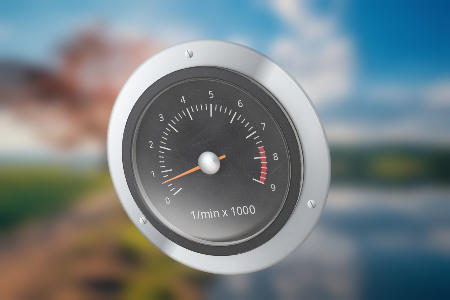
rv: 600; rpm
